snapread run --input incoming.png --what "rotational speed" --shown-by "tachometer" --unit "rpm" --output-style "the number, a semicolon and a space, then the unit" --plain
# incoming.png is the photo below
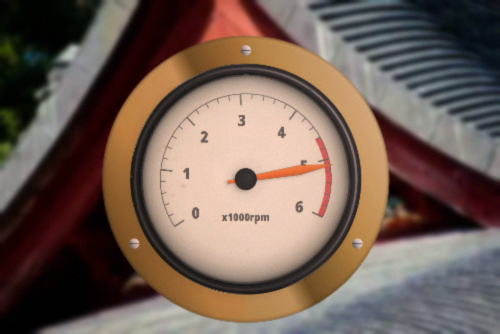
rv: 5100; rpm
